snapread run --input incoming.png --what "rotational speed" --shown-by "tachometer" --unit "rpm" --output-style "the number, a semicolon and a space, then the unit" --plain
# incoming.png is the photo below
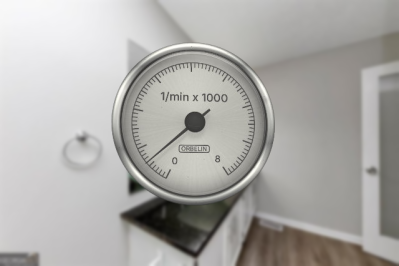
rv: 600; rpm
